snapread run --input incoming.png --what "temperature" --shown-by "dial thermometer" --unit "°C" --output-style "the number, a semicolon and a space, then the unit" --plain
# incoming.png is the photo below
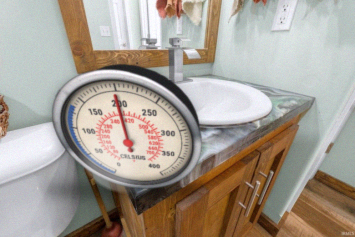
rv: 200; °C
